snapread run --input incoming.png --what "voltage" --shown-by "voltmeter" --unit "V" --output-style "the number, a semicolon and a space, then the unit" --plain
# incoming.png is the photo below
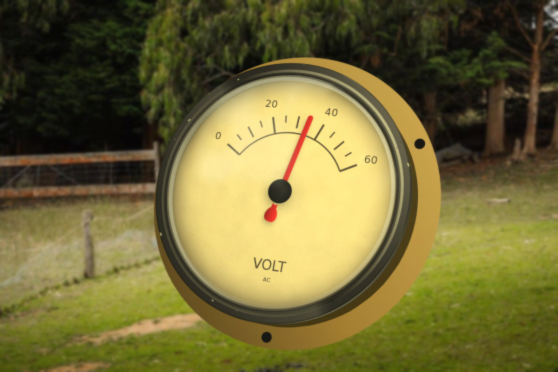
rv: 35; V
